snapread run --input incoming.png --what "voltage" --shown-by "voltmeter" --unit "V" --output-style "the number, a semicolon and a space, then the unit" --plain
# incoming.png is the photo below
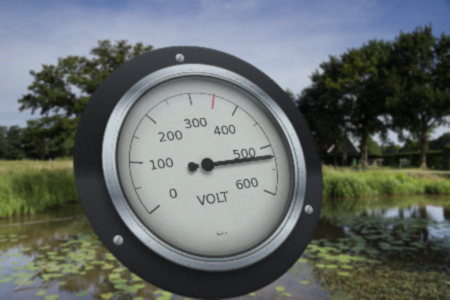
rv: 525; V
